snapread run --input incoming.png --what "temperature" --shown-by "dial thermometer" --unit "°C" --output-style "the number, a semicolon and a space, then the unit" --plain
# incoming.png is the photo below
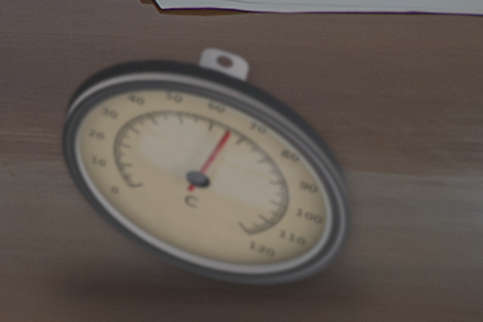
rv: 65; °C
